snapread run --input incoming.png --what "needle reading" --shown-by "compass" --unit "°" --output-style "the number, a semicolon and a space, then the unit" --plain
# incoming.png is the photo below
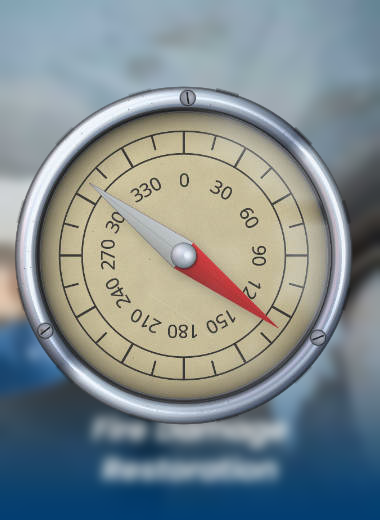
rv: 127.5; °
